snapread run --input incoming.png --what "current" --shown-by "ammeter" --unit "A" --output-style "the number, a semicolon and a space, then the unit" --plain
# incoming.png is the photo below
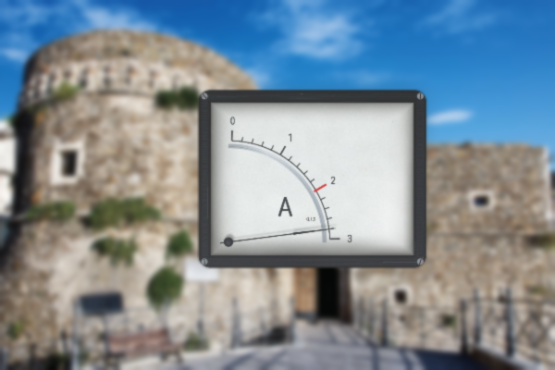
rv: 2.8; A
